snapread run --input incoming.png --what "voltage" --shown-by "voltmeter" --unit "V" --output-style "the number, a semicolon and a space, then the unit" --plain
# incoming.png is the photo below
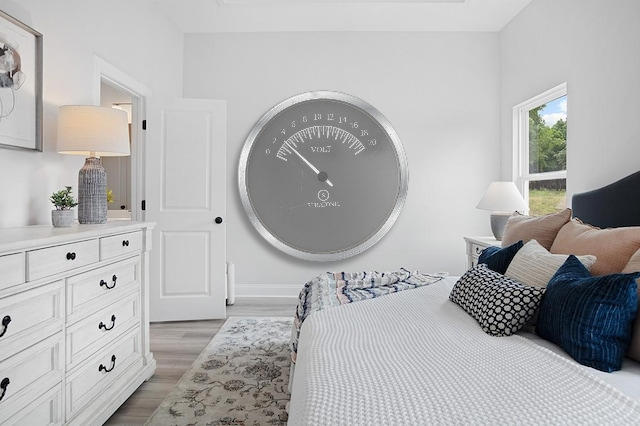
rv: 3; V
